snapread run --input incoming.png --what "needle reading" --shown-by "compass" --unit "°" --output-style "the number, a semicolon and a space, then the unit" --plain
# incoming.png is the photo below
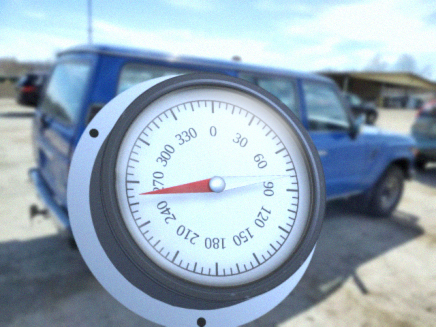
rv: 260; °
